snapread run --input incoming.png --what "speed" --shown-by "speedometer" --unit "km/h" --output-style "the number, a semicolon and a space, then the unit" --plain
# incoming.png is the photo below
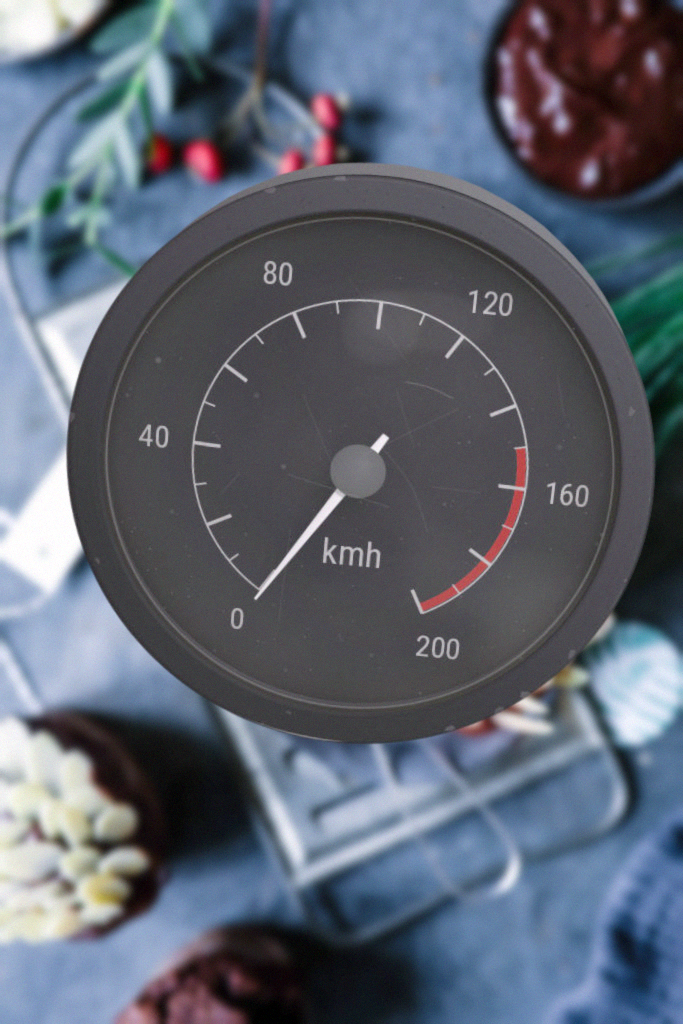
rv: 0; km/h
